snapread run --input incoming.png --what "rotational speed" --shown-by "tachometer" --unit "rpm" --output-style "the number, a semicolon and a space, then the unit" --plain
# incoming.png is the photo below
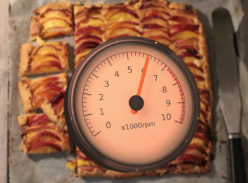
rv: 6000; rpm
